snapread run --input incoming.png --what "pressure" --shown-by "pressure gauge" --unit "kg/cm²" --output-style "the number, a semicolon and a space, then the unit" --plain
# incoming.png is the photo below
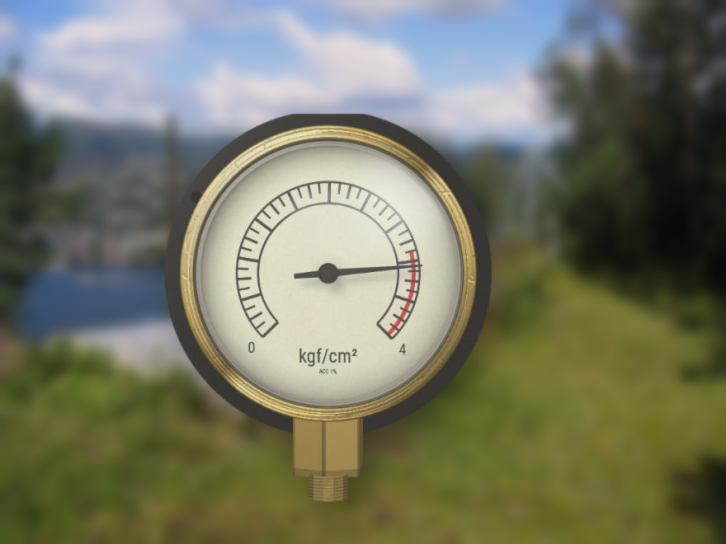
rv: 3.25; kg/cm²
